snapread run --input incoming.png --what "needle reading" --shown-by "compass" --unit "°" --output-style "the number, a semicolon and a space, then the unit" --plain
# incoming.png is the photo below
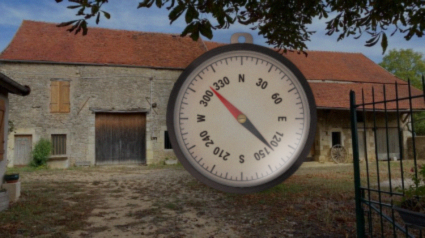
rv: 315; °
